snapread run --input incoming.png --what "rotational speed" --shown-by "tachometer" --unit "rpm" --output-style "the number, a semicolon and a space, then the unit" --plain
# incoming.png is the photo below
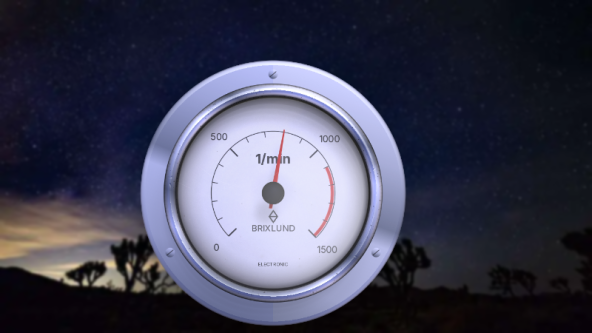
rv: 800; rpm
